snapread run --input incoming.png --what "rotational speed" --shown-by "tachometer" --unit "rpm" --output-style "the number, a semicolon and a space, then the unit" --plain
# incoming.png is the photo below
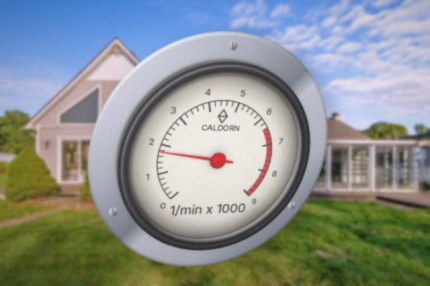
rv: 1800; rpm
